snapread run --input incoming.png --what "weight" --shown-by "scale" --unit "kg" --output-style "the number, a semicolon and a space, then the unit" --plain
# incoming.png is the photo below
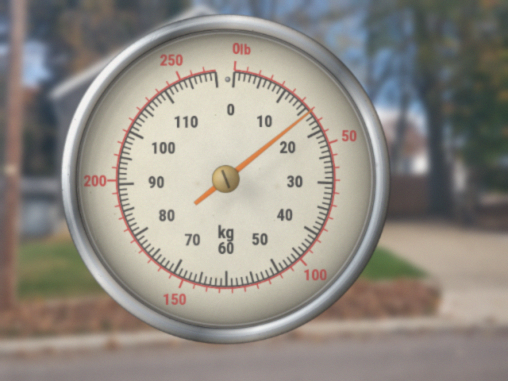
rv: 16; kg
